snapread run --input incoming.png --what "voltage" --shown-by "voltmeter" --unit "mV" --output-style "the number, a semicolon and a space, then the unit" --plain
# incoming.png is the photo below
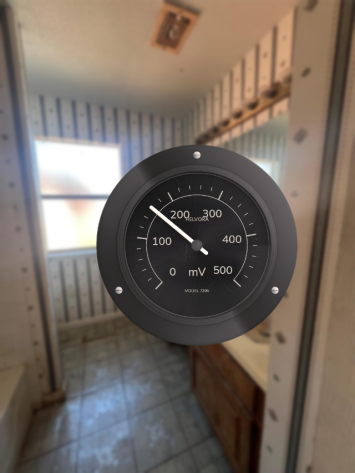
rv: 160; mV
